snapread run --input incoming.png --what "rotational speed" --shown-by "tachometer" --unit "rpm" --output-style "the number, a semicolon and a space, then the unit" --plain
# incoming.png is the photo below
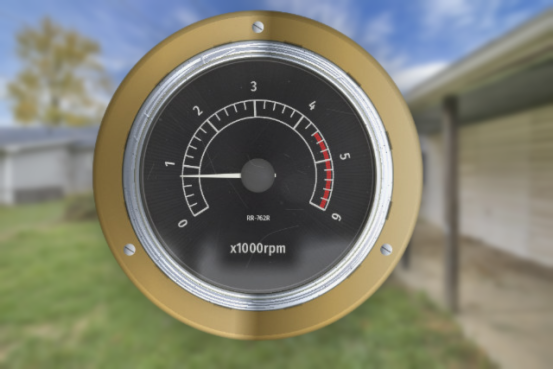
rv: 800; rpm
